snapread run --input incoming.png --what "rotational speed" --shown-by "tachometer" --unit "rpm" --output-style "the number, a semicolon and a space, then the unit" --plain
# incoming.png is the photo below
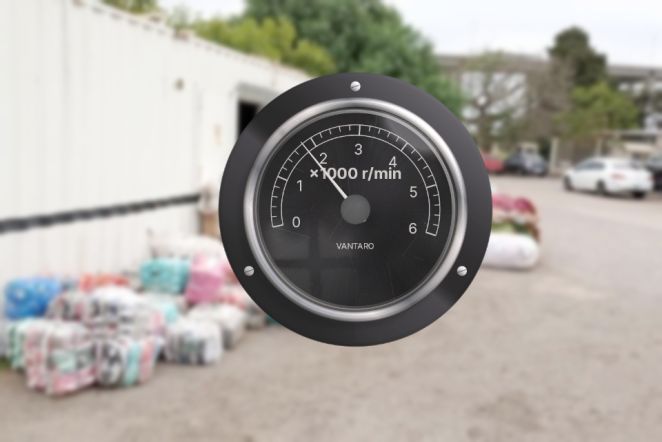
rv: 1800; rpm
